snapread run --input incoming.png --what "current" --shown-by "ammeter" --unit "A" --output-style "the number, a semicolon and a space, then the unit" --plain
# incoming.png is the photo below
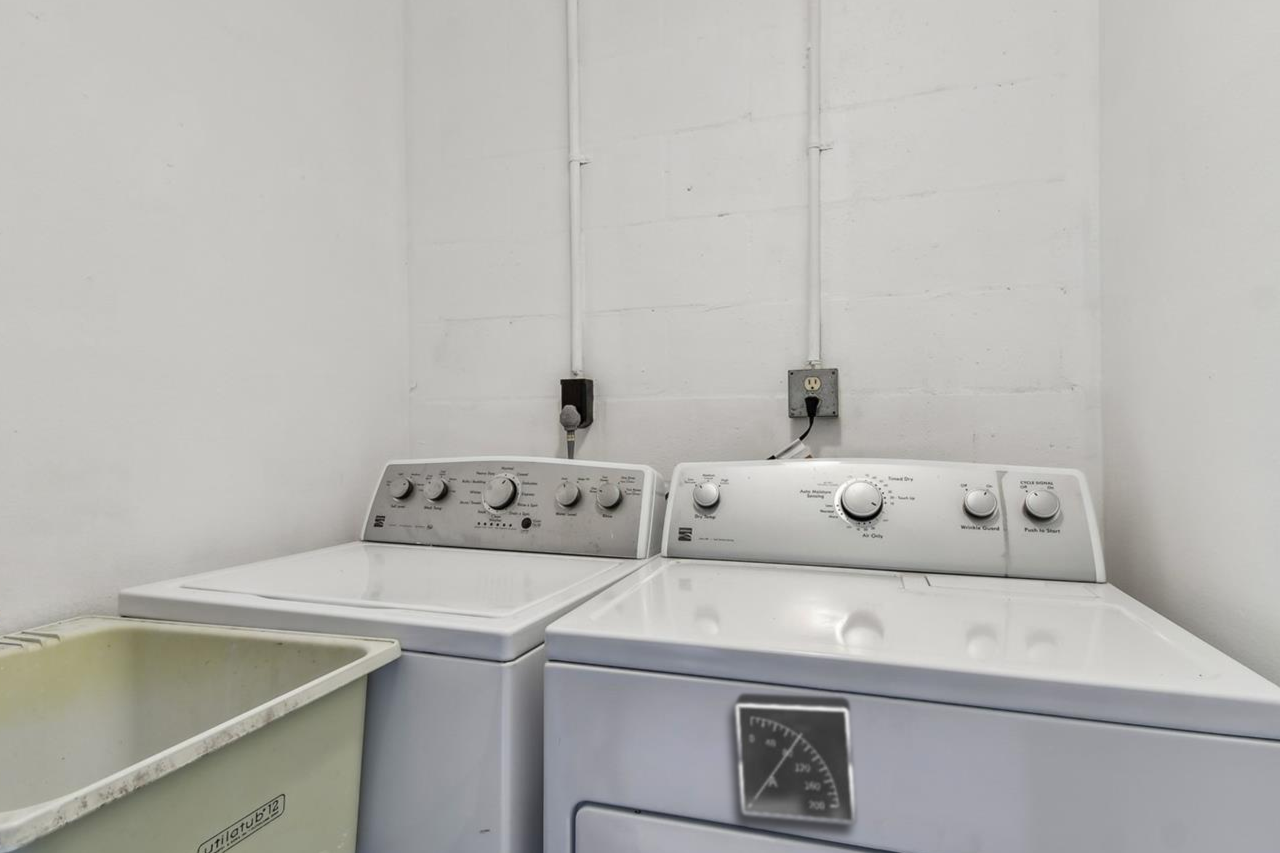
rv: 80; A
